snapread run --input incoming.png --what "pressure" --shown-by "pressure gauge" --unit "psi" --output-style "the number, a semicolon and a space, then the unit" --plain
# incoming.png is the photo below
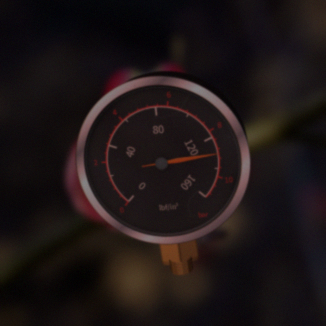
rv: 130; psi
